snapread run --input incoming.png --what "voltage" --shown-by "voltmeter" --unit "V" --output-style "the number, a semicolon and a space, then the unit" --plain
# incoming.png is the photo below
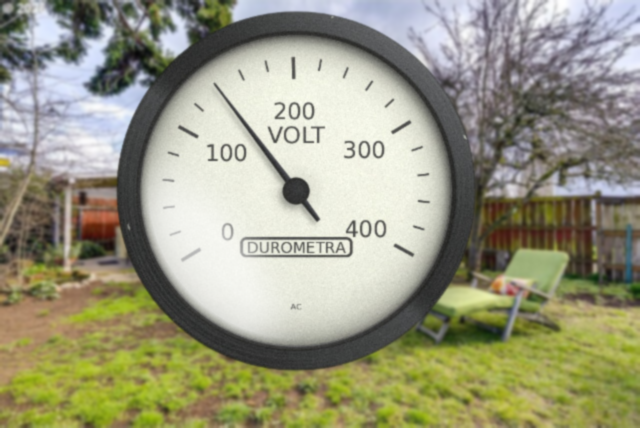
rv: 140; V
